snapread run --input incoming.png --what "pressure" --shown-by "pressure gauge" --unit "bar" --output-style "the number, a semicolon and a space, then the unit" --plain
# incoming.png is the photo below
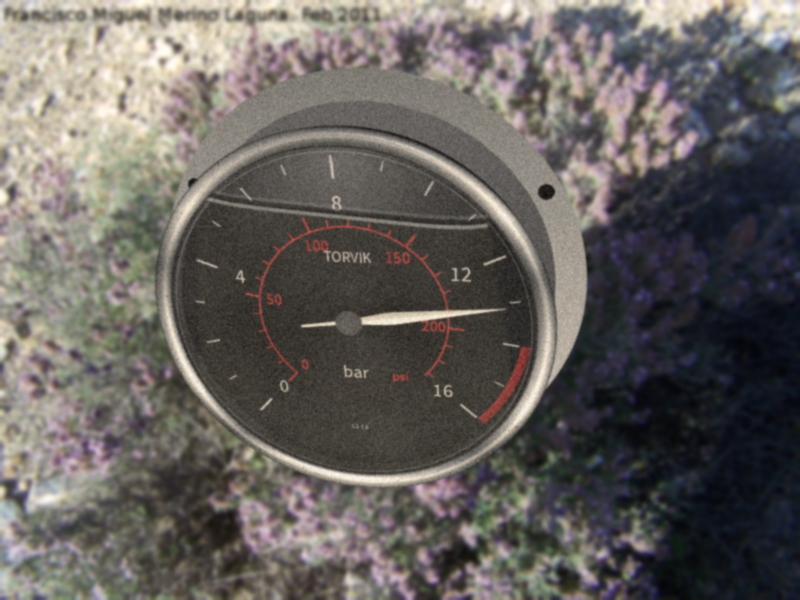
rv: 13; bar
